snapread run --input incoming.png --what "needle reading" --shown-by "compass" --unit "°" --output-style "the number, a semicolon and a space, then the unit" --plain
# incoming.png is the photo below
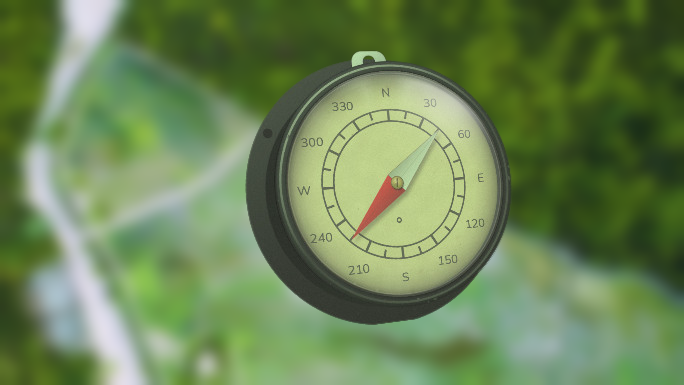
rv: 225; °
